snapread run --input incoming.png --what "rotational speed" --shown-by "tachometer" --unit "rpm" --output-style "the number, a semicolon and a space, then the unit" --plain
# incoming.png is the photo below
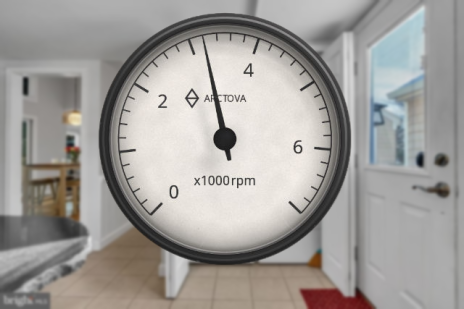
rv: 3200; rpm
